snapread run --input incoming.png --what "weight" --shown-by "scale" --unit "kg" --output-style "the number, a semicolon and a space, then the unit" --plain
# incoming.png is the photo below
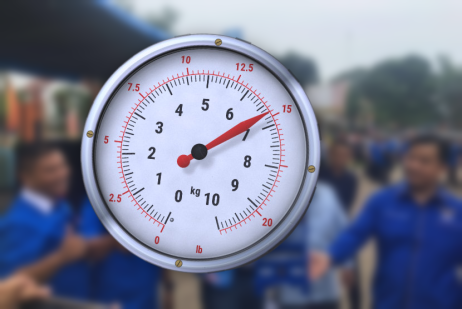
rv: 6.7; kg
